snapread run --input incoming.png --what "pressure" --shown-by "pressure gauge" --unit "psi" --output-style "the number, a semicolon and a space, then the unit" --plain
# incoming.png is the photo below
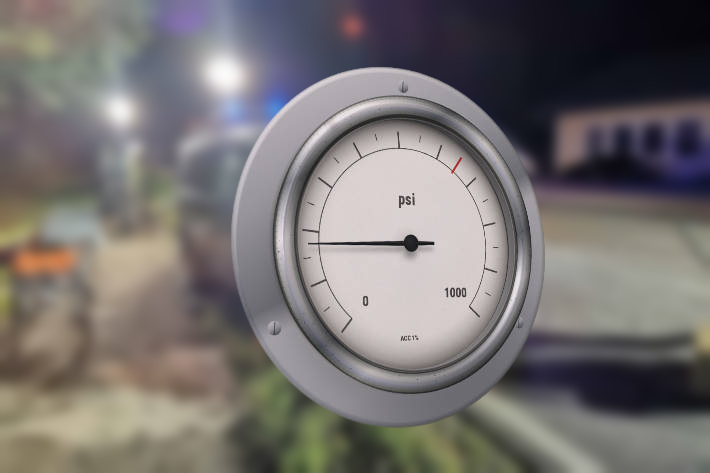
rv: 175; psi
